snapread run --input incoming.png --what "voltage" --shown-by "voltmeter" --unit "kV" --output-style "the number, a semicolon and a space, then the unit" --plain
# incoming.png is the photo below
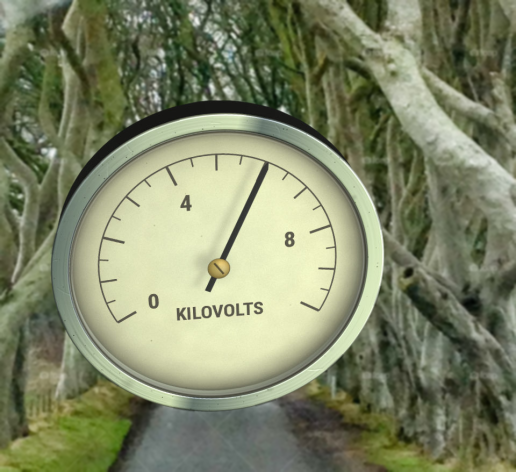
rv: 6; kV
